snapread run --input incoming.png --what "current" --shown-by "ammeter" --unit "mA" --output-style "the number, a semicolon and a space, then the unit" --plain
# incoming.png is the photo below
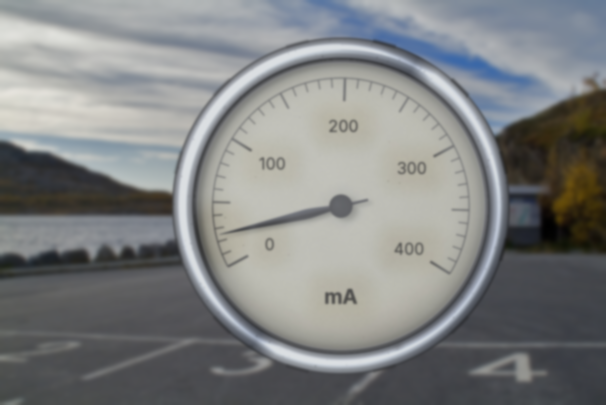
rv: 25; mA
